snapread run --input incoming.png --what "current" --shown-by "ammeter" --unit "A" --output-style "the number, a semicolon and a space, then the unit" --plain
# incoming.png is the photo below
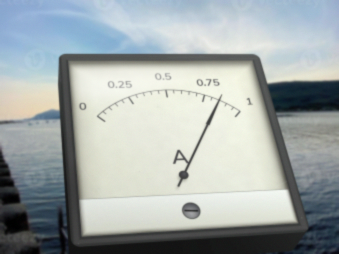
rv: 0.85; A
